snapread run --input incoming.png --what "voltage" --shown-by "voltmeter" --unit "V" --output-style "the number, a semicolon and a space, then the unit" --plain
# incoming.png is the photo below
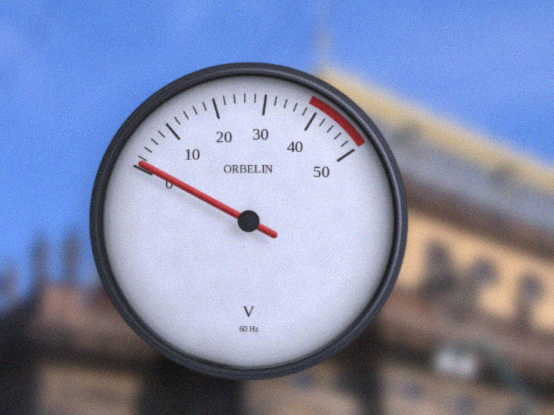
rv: 1; V
